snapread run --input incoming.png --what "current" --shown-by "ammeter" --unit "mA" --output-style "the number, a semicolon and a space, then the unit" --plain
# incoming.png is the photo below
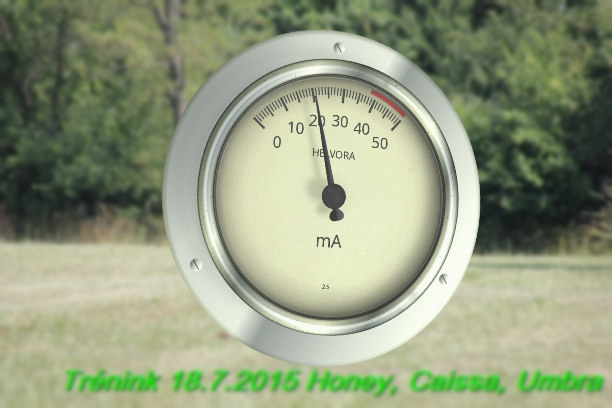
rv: 20; mA
